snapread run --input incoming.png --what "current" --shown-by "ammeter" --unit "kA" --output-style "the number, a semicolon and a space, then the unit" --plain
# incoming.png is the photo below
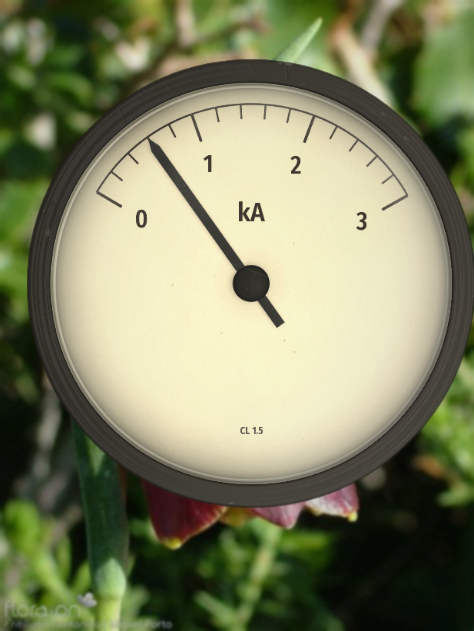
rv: 0.6; kA
